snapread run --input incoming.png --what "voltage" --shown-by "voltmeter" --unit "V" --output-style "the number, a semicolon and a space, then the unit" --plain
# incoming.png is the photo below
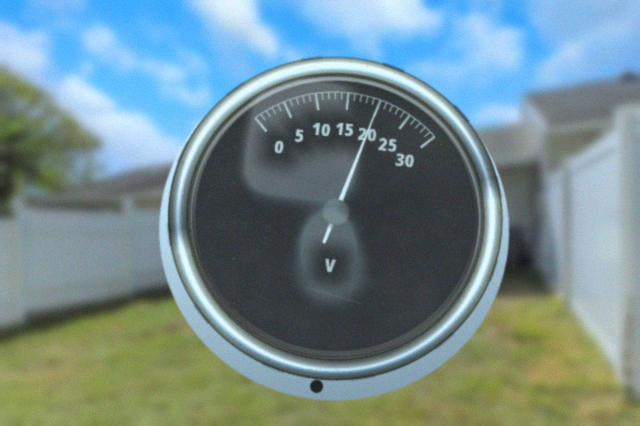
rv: 20; V
